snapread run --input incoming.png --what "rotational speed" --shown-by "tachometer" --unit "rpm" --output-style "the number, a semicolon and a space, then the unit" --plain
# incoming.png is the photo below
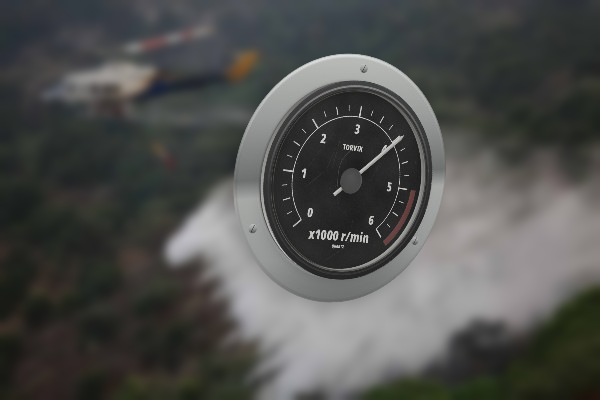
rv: 4000; rpm
